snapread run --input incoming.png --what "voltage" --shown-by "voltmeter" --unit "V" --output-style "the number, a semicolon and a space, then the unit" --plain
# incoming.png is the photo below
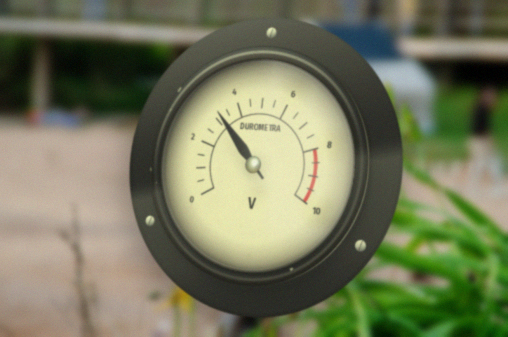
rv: 3.25; V
